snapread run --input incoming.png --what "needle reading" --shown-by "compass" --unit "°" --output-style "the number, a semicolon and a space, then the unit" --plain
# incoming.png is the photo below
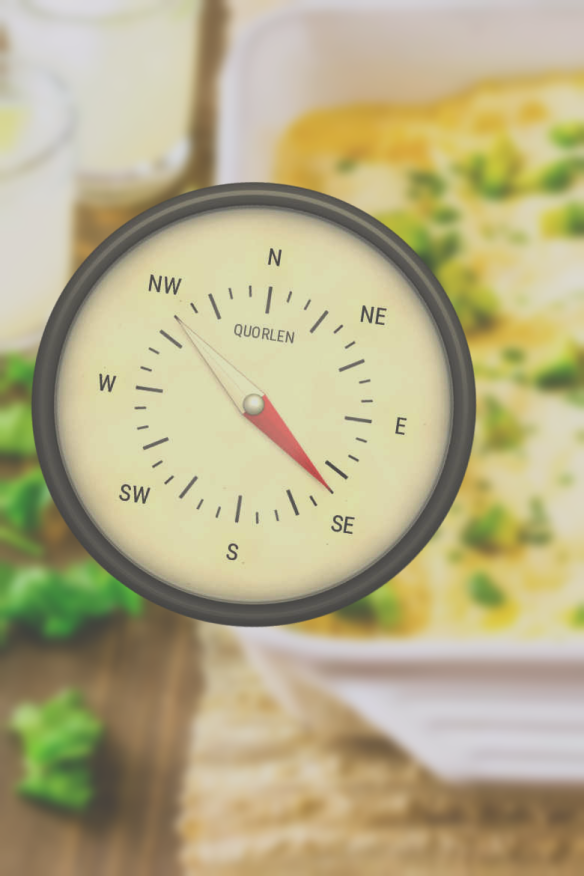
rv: 130; °
